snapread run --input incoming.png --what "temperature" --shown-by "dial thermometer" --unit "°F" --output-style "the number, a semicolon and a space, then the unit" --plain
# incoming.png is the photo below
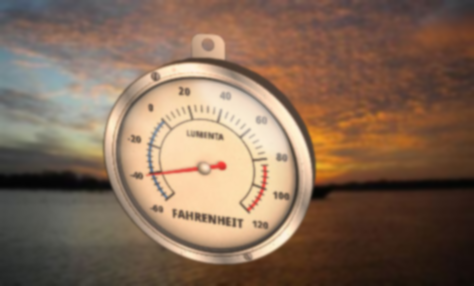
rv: -40; °F
